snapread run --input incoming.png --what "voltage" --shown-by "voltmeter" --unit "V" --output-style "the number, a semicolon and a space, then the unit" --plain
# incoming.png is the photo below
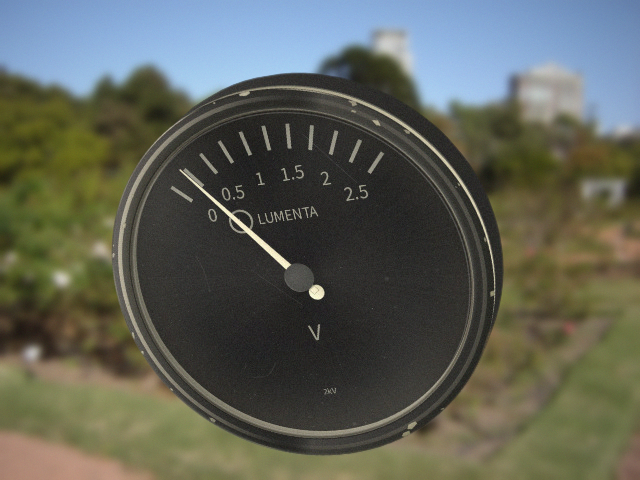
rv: 0.25; V
